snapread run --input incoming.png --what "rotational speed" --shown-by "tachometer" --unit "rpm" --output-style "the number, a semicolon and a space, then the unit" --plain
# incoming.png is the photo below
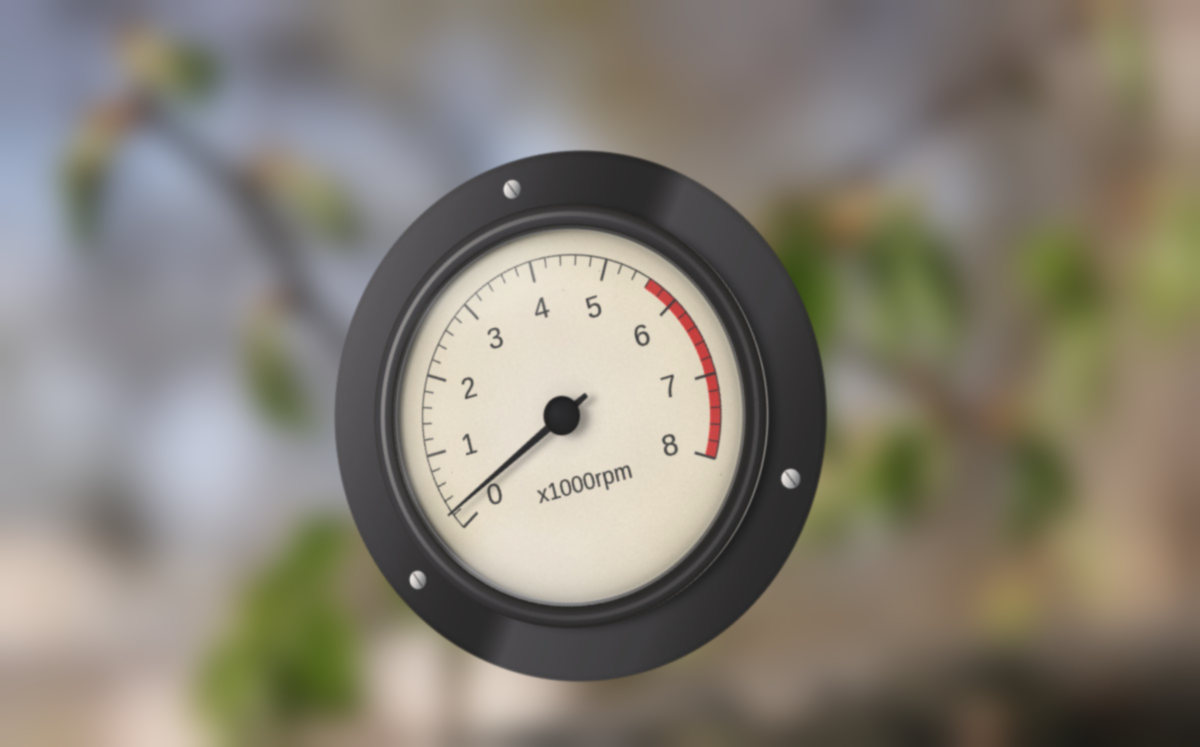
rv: 200; rpm
